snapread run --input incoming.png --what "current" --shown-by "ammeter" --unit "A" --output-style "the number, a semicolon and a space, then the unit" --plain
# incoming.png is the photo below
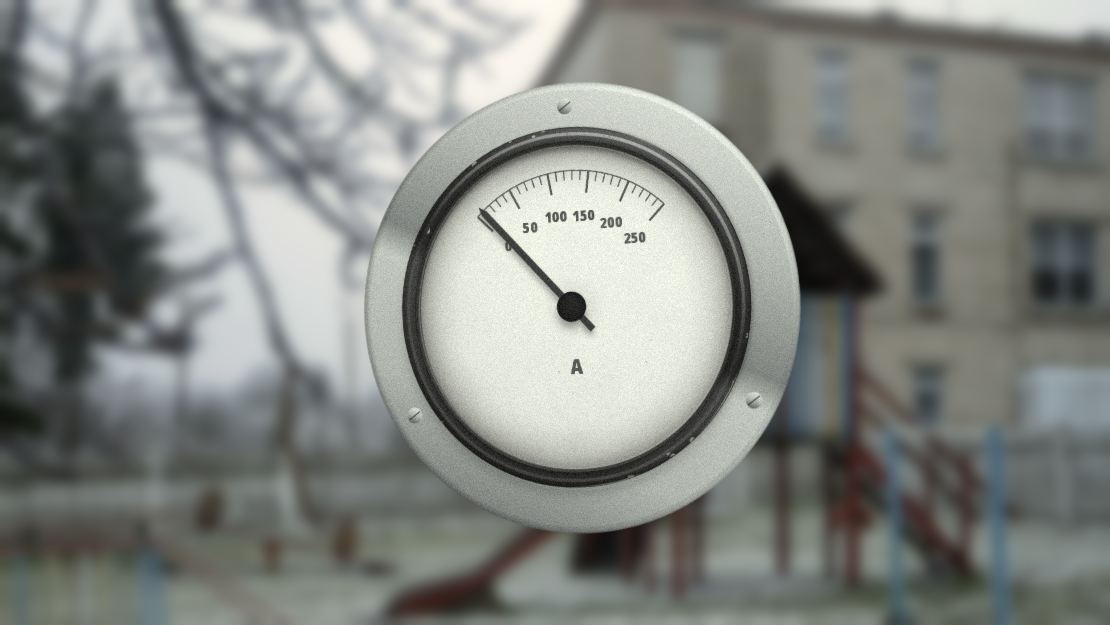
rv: 10; A
